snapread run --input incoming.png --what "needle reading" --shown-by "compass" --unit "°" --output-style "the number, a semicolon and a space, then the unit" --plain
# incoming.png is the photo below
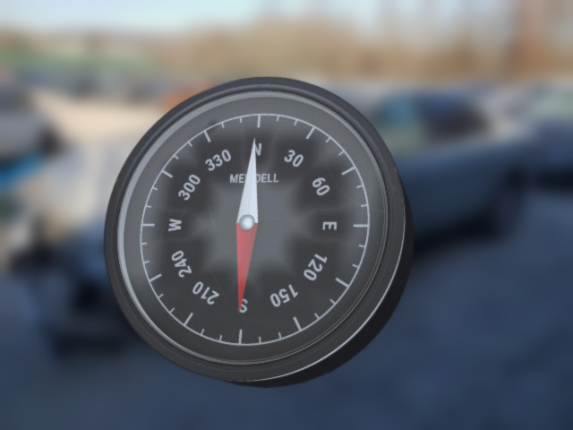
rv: 180; °
